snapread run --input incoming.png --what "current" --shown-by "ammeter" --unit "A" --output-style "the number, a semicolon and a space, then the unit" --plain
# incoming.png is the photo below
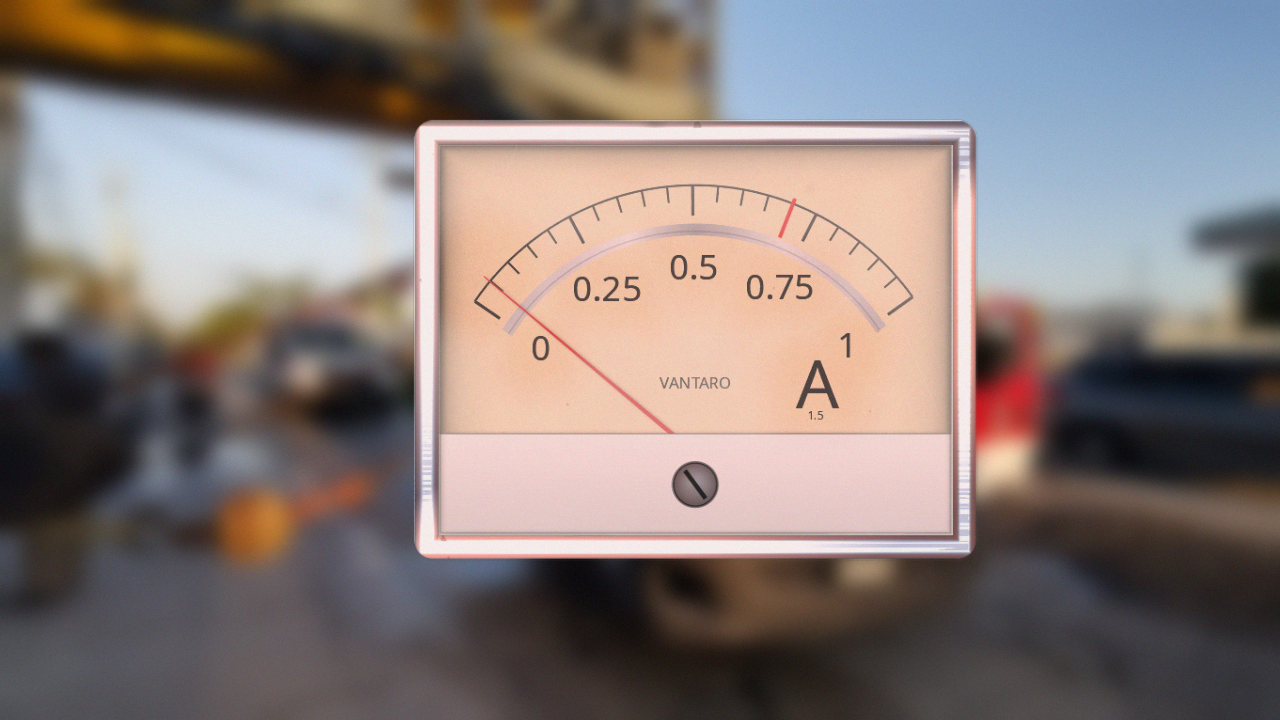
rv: 0.05; A
